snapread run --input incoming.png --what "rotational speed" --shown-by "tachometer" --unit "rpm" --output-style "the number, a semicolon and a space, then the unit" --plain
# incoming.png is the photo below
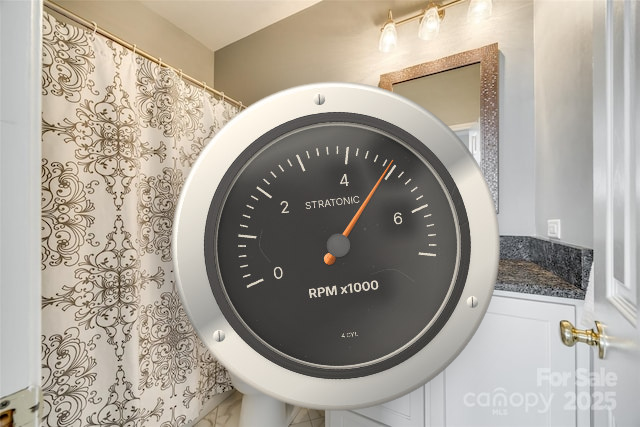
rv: 4900; rpm
